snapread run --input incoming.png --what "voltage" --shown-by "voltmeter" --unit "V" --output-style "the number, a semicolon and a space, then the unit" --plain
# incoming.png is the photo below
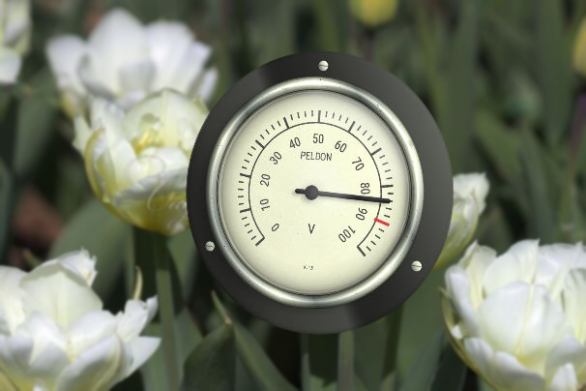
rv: 84; V
